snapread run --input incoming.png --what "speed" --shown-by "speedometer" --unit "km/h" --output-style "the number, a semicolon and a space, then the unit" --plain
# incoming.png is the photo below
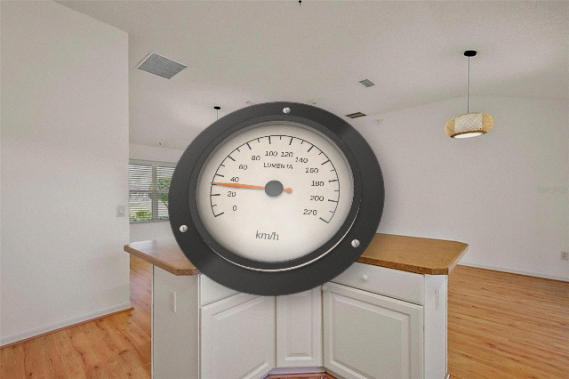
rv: 30; km/h
